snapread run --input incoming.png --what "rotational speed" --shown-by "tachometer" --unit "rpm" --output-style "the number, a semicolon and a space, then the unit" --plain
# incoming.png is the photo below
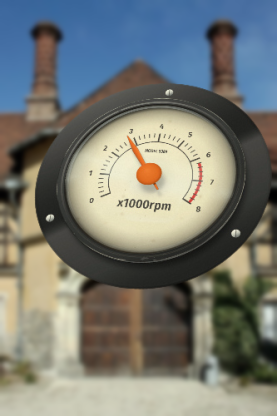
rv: 2800; rpm
